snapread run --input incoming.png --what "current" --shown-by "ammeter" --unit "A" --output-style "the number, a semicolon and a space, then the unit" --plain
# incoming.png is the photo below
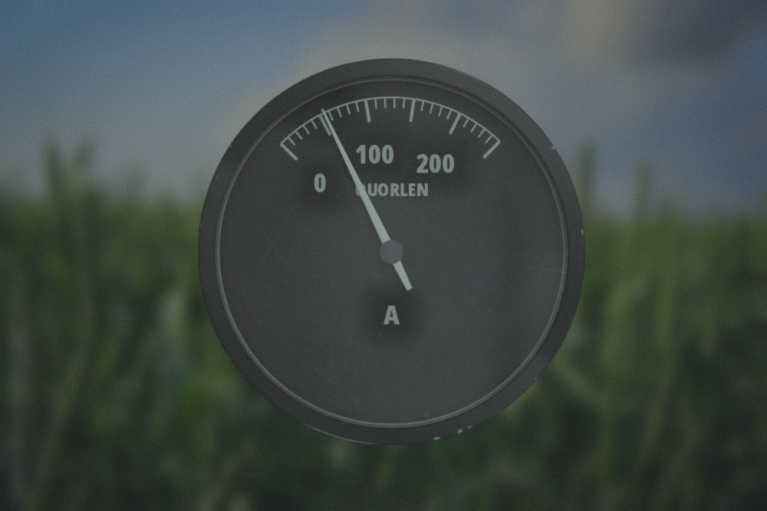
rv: 55; A
